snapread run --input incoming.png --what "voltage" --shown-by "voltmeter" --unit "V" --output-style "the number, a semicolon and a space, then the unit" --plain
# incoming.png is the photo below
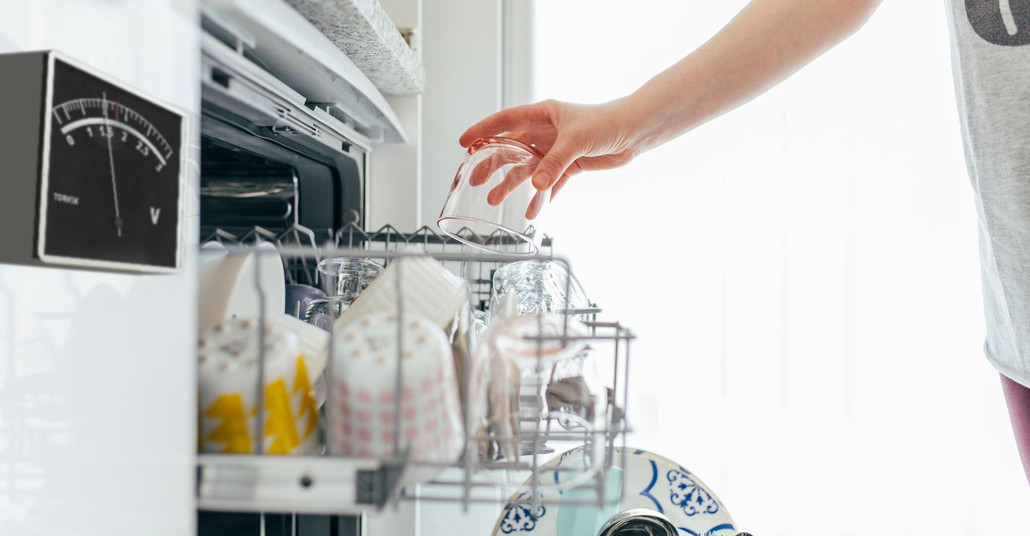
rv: 1.5; V
